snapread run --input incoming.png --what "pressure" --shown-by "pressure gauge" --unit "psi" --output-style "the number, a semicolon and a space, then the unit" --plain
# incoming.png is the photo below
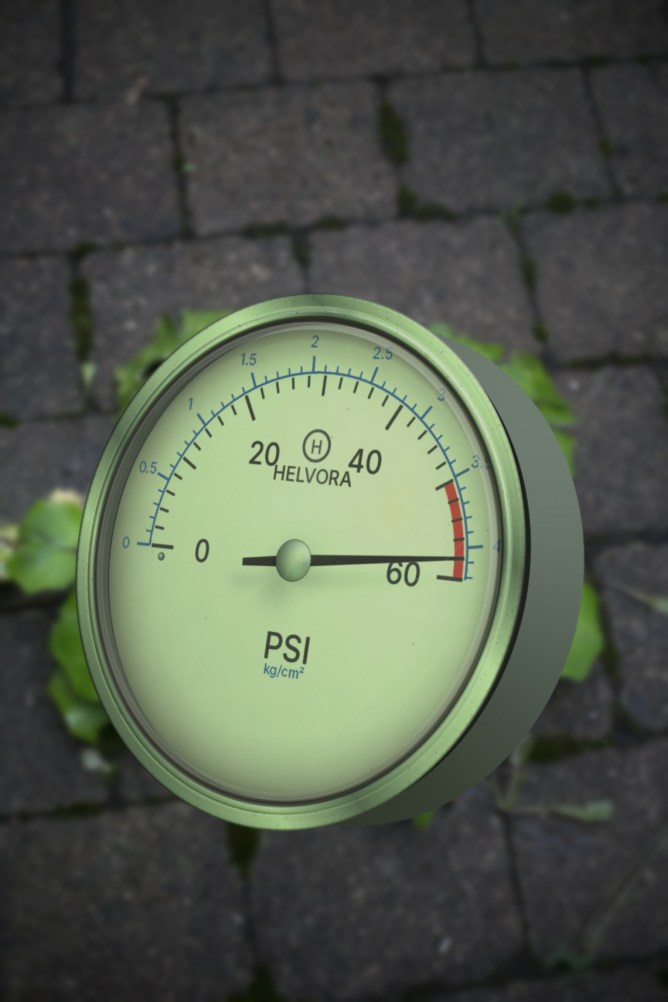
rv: 58; psi
